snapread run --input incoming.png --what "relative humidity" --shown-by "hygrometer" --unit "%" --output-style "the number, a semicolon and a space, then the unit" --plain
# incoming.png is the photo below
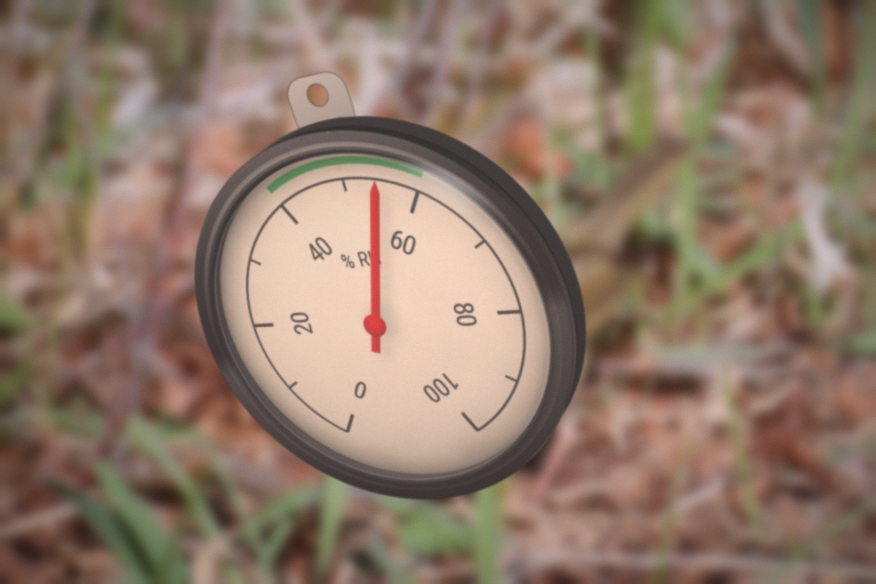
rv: 55; %
